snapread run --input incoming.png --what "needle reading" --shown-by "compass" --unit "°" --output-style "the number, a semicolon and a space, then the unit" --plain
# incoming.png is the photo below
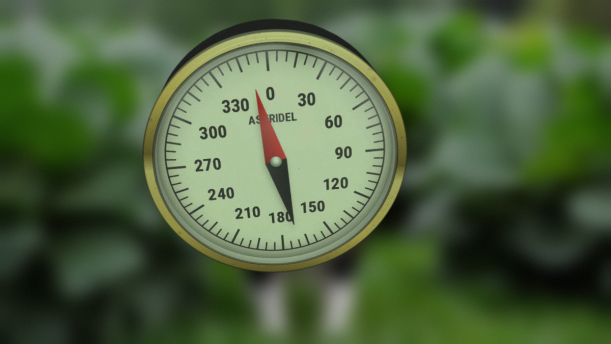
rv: 350; °
